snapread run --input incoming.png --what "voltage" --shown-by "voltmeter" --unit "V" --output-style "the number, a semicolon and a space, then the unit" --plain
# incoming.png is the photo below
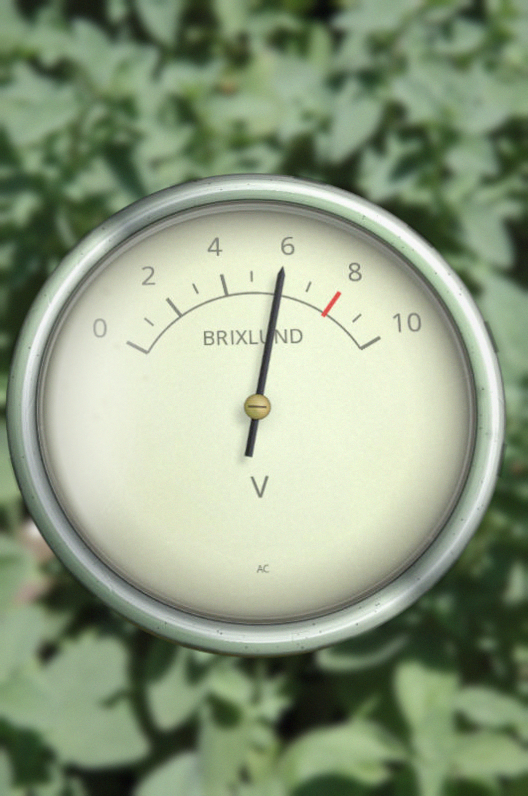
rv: 6; V
